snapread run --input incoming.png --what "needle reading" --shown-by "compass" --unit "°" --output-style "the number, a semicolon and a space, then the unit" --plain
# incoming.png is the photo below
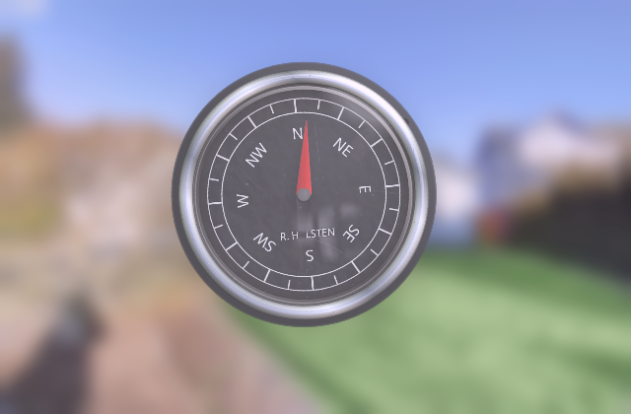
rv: 7.5; °
